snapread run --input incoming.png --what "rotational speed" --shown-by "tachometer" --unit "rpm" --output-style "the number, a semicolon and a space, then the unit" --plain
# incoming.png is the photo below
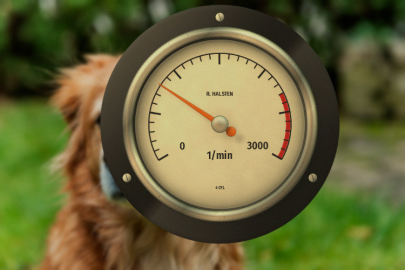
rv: 800; rpm
